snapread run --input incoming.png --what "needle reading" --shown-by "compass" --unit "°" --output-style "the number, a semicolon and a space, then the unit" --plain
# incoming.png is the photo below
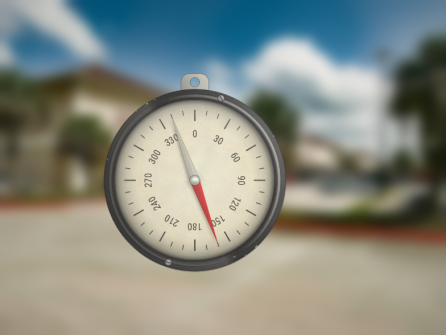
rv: 160; °
